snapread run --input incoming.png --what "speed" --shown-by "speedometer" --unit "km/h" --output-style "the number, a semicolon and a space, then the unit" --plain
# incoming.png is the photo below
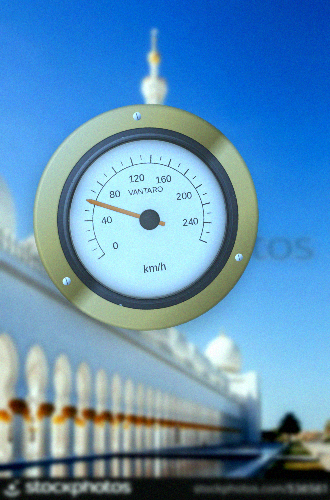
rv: 60; km/h
